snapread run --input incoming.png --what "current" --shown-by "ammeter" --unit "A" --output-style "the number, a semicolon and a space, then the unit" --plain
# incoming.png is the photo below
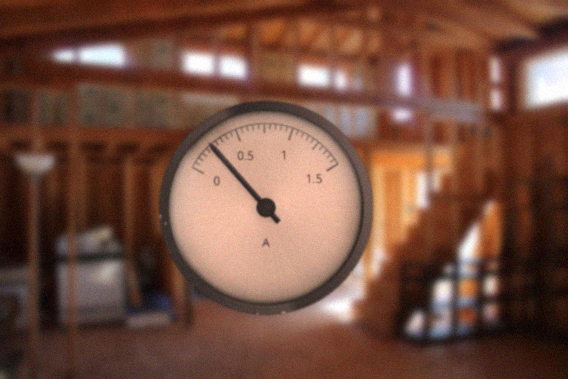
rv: 0.25; A
